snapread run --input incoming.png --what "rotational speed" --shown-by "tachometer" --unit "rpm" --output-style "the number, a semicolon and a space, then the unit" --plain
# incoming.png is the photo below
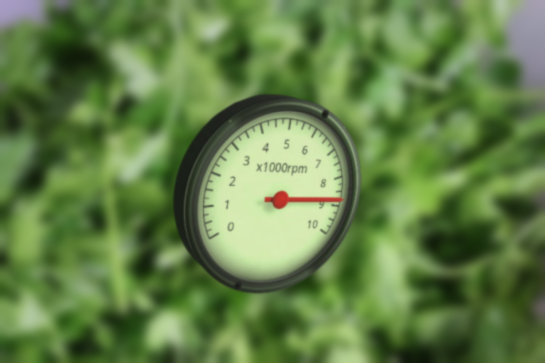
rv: 8750; rpm
